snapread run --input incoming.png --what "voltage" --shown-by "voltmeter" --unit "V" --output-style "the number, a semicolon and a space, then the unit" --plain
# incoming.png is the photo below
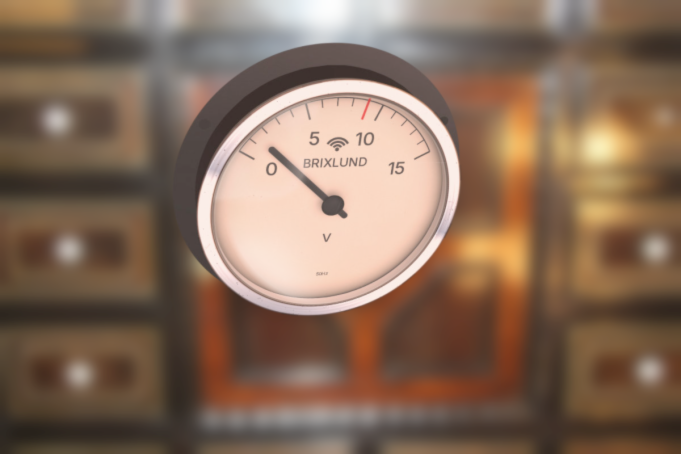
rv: 1.5; V
